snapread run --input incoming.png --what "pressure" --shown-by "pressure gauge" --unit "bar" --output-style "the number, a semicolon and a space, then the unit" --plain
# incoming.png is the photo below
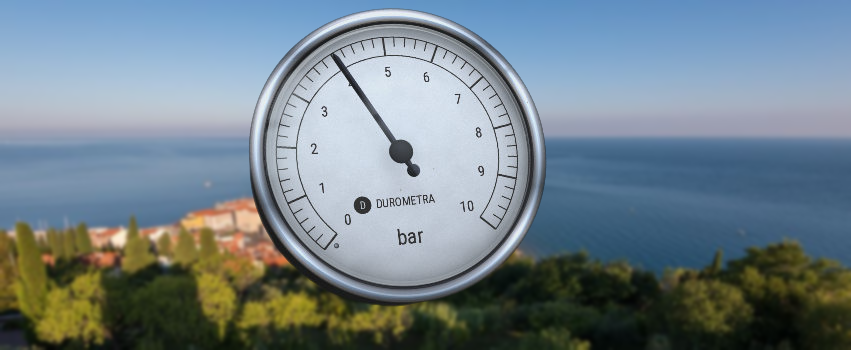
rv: 4; bar
